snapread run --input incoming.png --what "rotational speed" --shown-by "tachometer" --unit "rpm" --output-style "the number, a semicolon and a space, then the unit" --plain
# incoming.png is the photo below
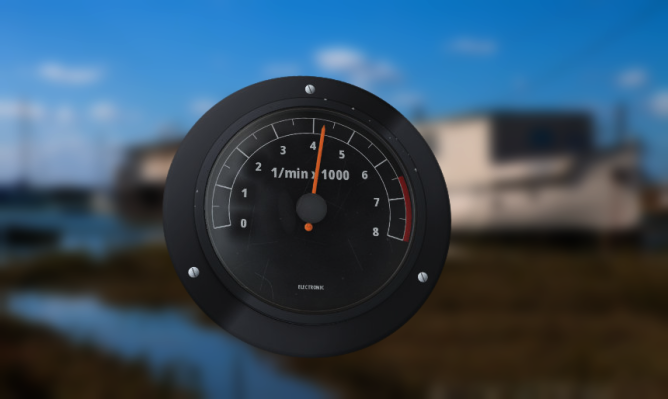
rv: 4250; rpm
